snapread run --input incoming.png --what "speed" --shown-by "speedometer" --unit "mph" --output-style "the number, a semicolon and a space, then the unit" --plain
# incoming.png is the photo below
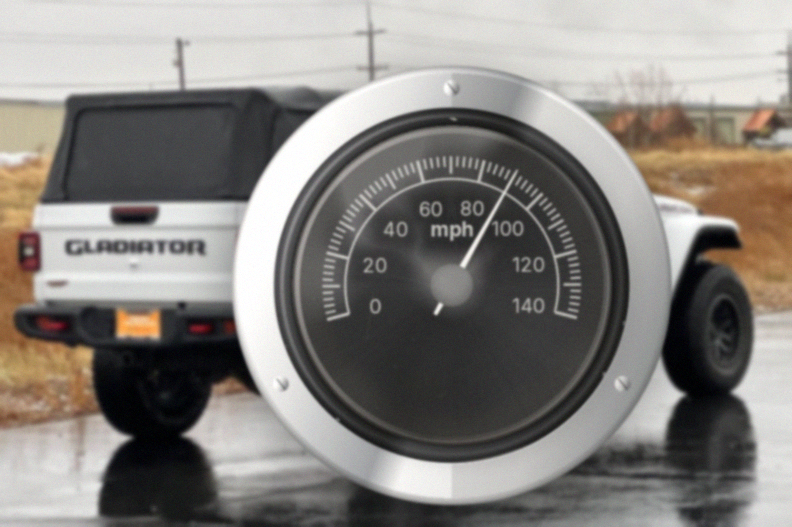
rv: 90; mph
